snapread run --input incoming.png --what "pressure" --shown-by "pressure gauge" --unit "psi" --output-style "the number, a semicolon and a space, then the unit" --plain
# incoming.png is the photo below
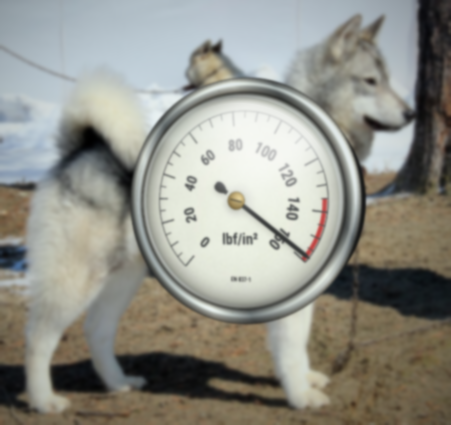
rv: 157.5; psi
